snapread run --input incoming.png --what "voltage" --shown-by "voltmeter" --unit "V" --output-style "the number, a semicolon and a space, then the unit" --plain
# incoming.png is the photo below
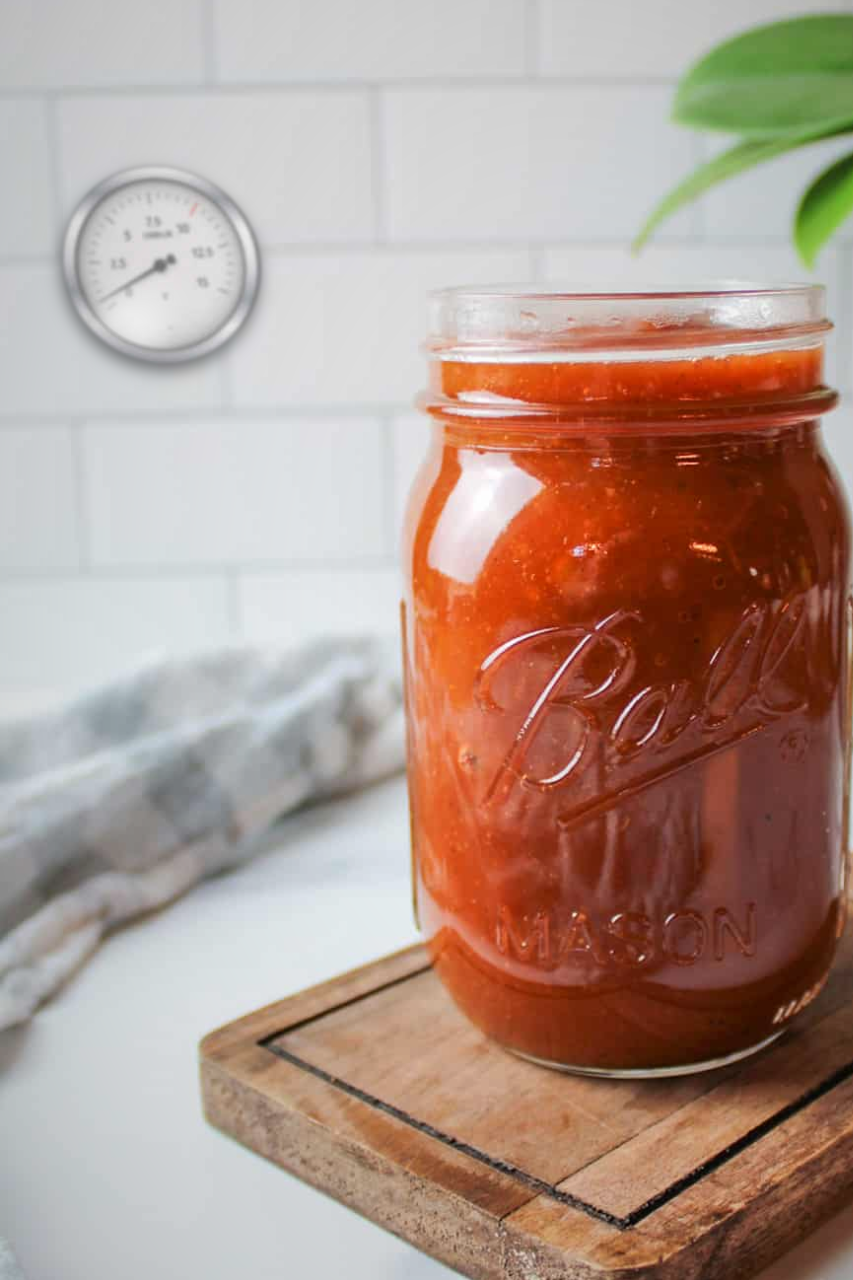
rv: 0.5; V
